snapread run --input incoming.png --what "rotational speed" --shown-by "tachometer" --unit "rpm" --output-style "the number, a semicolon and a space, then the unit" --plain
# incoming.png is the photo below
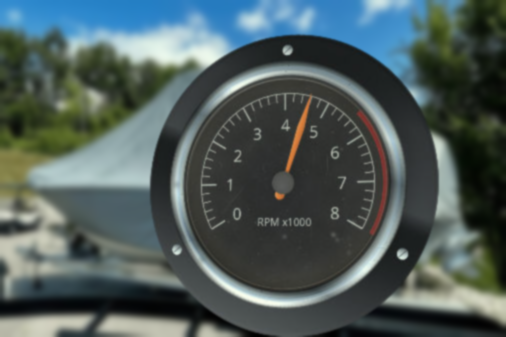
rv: 4600; rpm
